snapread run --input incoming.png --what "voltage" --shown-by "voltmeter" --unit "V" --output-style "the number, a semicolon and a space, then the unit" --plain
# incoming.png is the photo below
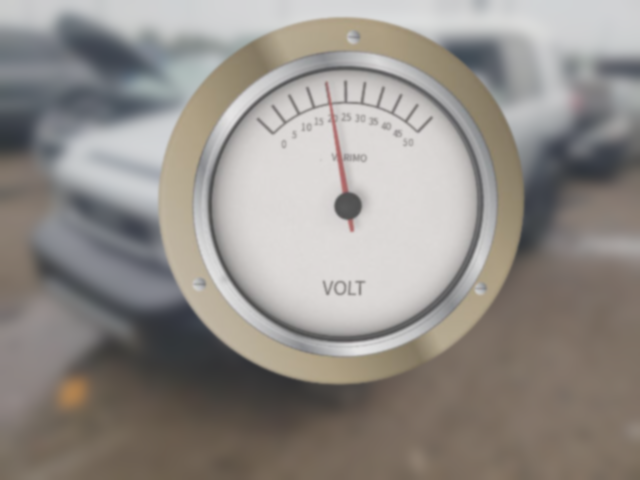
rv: 20; V
